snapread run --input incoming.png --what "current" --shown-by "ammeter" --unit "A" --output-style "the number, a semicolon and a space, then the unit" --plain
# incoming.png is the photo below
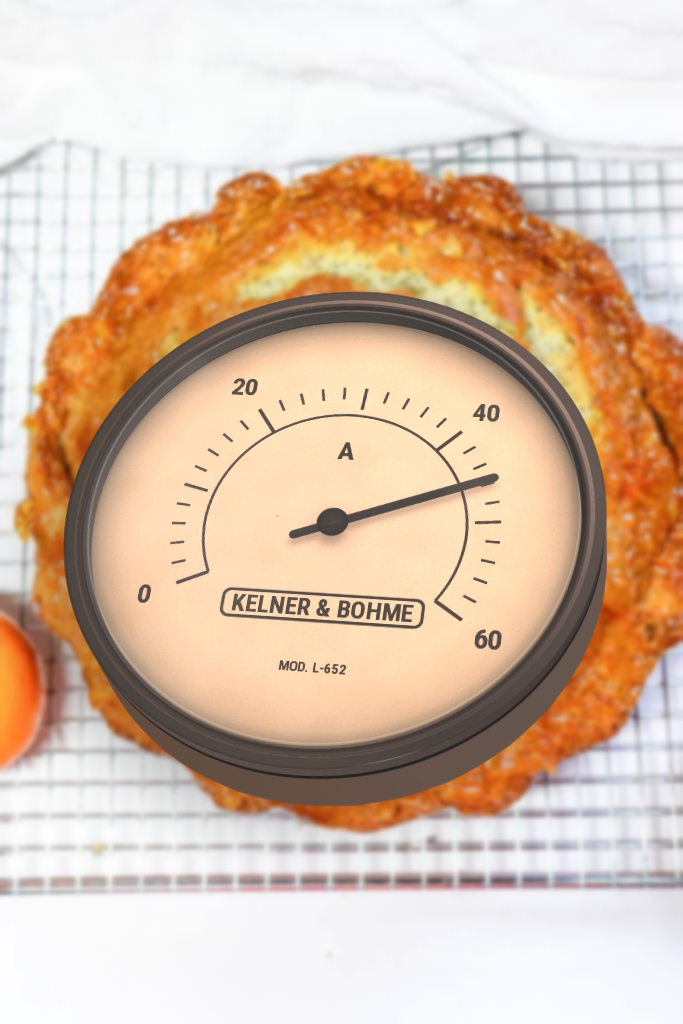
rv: 46; A
